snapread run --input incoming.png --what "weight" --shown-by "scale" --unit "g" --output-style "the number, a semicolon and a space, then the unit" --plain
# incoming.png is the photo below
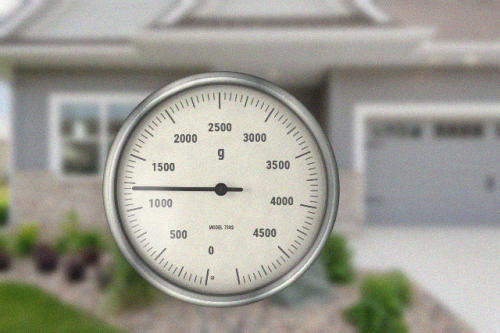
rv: 1200; g
